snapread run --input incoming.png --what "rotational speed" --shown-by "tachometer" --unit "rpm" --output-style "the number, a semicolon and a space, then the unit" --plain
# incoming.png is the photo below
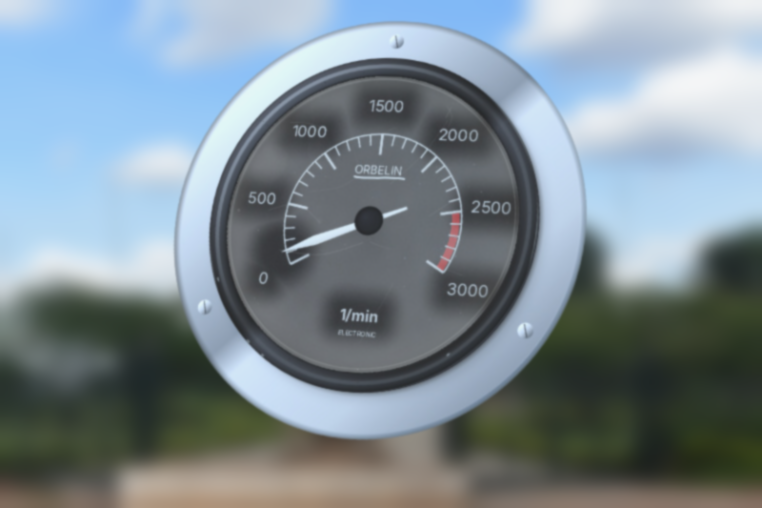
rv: 100; rpm
